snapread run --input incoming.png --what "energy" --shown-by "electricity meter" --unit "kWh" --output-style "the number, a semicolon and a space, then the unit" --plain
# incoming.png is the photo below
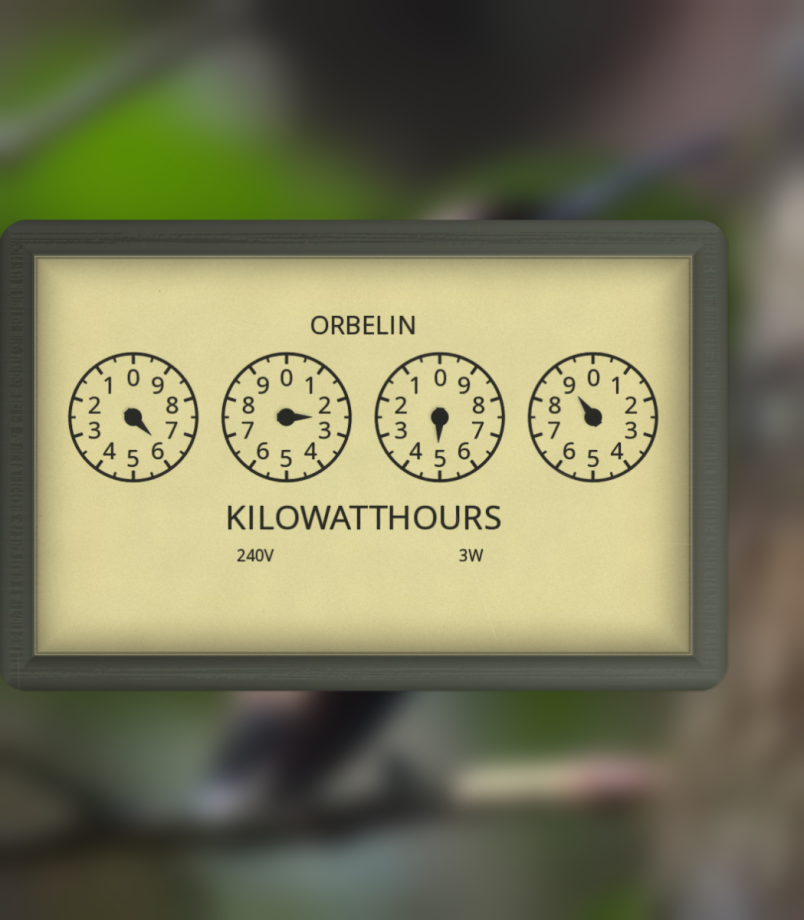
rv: 6249; kWh
